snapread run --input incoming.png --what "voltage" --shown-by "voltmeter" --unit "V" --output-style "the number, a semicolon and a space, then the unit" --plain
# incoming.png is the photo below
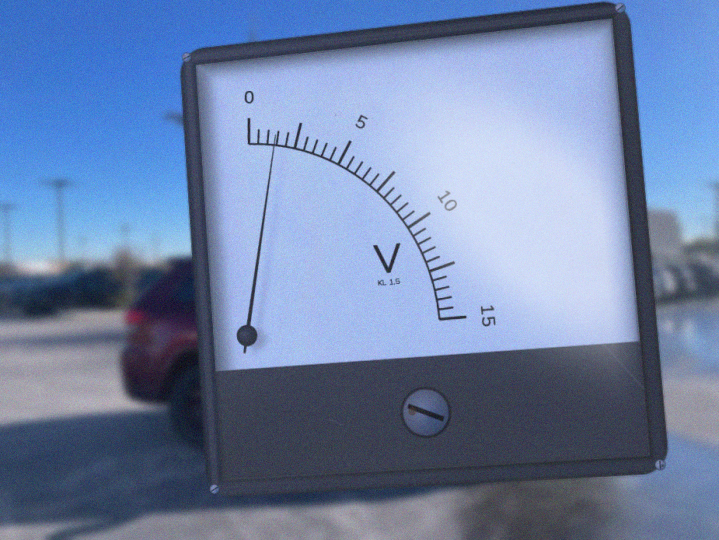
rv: 1.5; V
